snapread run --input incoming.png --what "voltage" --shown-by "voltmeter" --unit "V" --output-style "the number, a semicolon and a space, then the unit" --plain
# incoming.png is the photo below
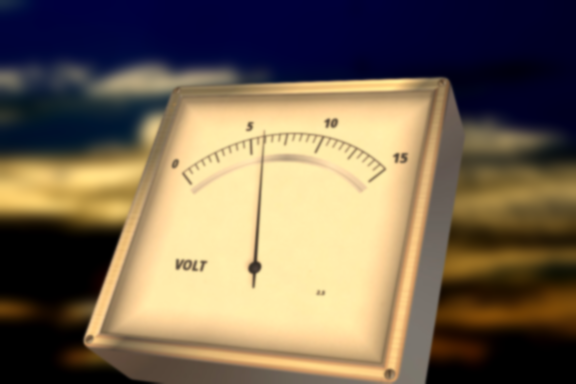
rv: 6; V
